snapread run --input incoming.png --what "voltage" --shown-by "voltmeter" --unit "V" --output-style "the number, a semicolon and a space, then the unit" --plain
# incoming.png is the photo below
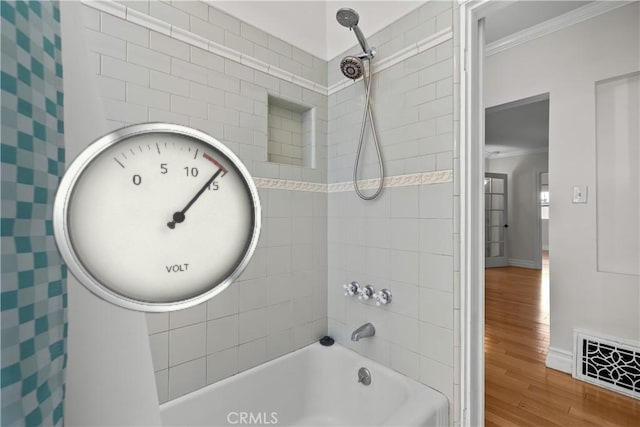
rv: 14; V
